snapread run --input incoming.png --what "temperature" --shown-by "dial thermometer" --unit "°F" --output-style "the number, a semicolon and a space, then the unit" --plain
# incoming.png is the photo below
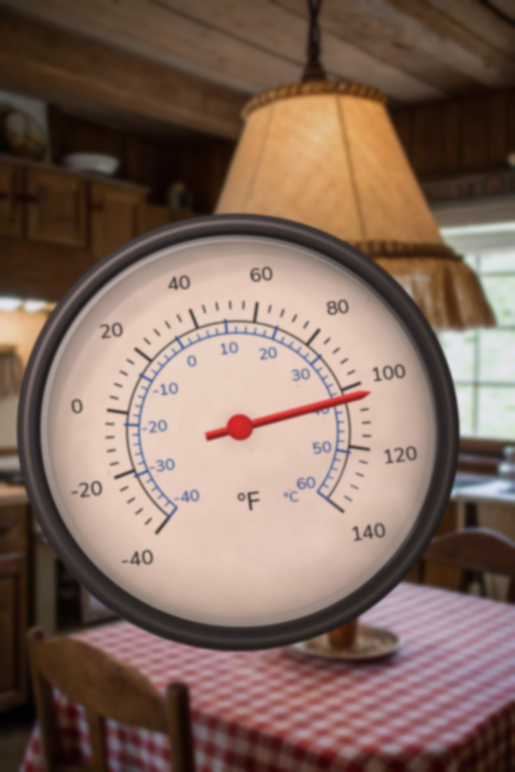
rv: 104; °F
